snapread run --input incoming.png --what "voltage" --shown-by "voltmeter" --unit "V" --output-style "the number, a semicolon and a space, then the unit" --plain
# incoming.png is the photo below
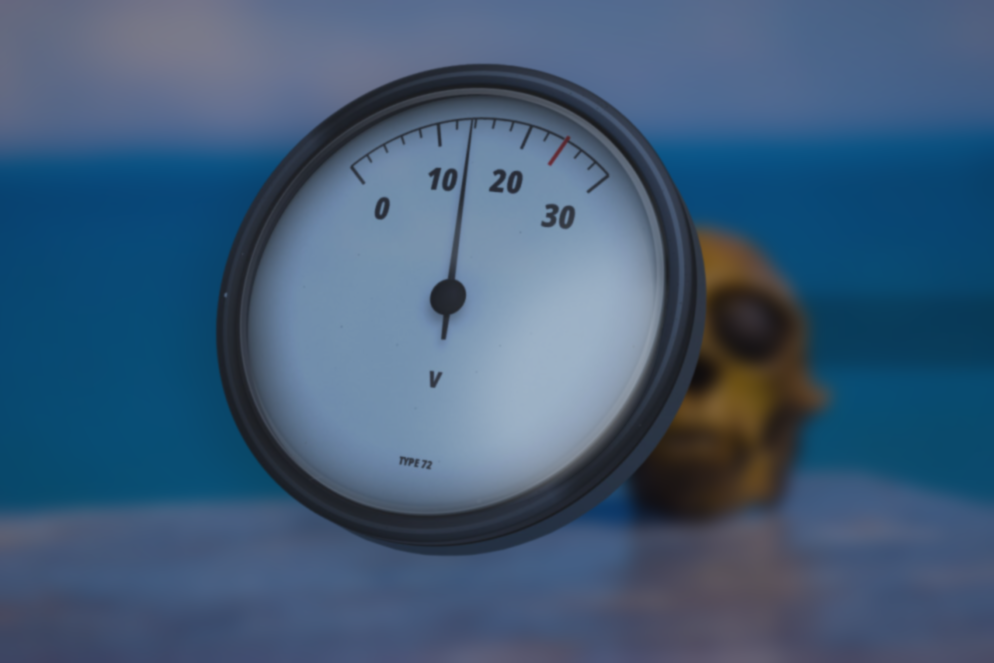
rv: 14; V
